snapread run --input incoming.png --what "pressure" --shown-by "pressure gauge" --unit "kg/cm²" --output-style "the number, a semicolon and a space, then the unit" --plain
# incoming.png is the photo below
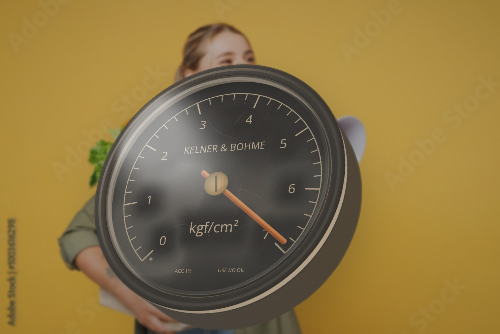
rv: 6.9; kg/cm²
